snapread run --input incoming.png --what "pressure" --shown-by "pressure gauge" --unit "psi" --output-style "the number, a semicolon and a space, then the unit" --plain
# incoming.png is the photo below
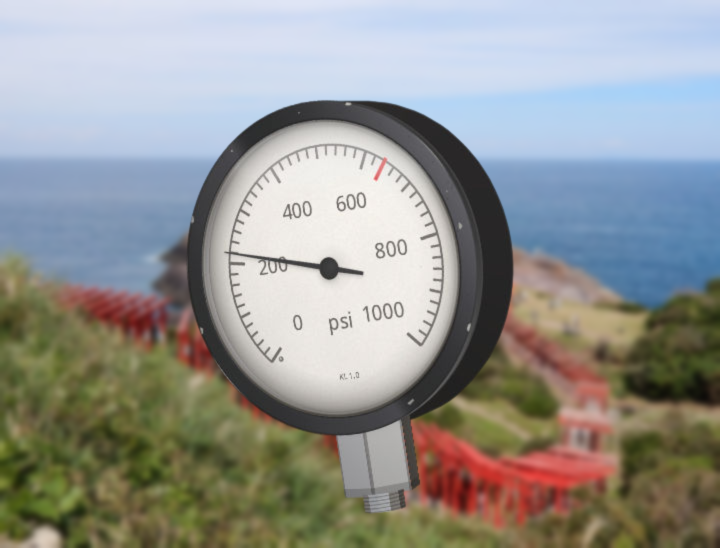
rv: 220; psi
